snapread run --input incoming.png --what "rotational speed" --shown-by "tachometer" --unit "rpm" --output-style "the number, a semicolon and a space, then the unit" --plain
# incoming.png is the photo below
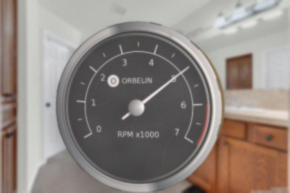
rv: 5000; rpm
